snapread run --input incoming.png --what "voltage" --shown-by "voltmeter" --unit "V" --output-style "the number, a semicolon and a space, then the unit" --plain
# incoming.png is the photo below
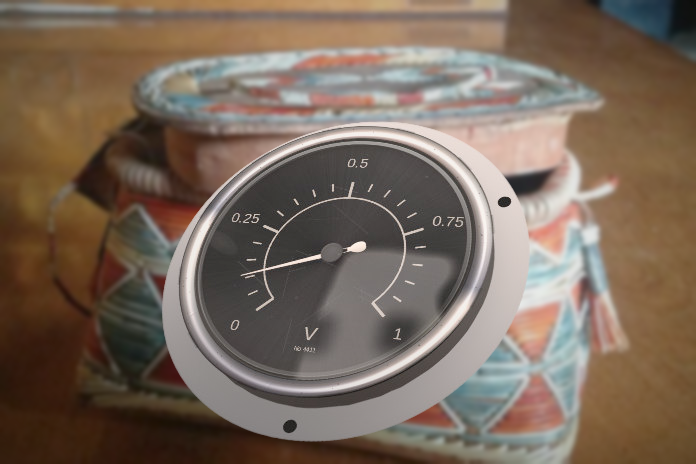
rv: 0.1; V
